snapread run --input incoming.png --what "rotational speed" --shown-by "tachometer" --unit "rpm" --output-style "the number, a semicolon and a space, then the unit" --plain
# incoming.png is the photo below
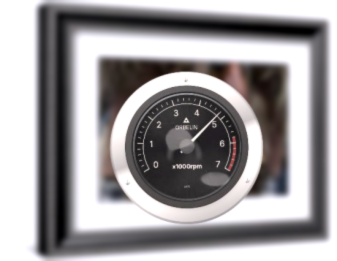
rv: 4800; rpm
